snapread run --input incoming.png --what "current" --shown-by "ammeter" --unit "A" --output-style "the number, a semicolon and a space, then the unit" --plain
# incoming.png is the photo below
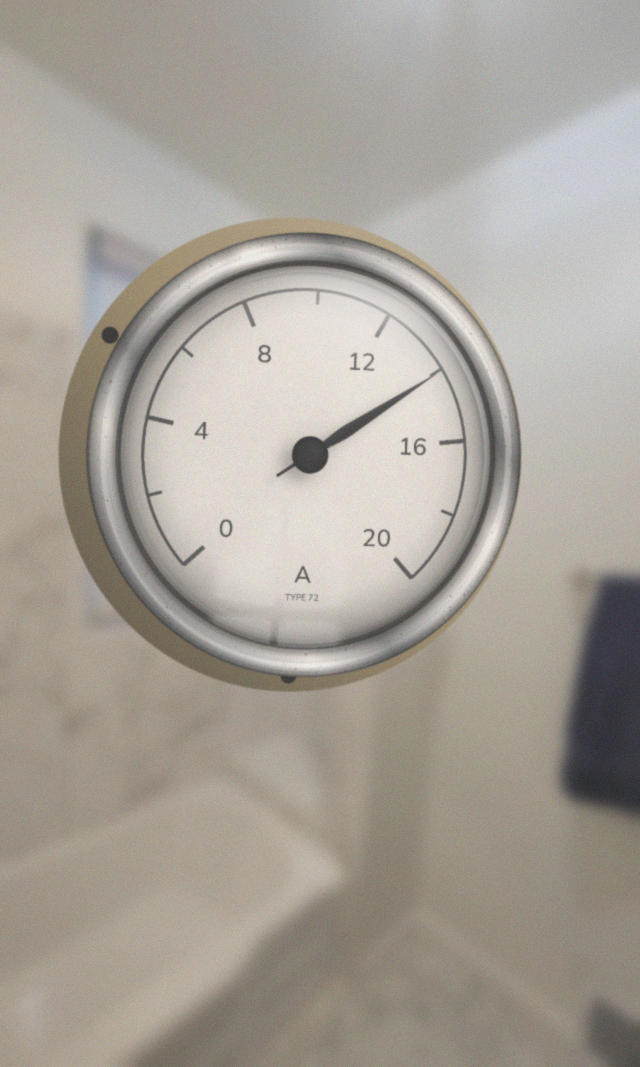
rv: 14; A
